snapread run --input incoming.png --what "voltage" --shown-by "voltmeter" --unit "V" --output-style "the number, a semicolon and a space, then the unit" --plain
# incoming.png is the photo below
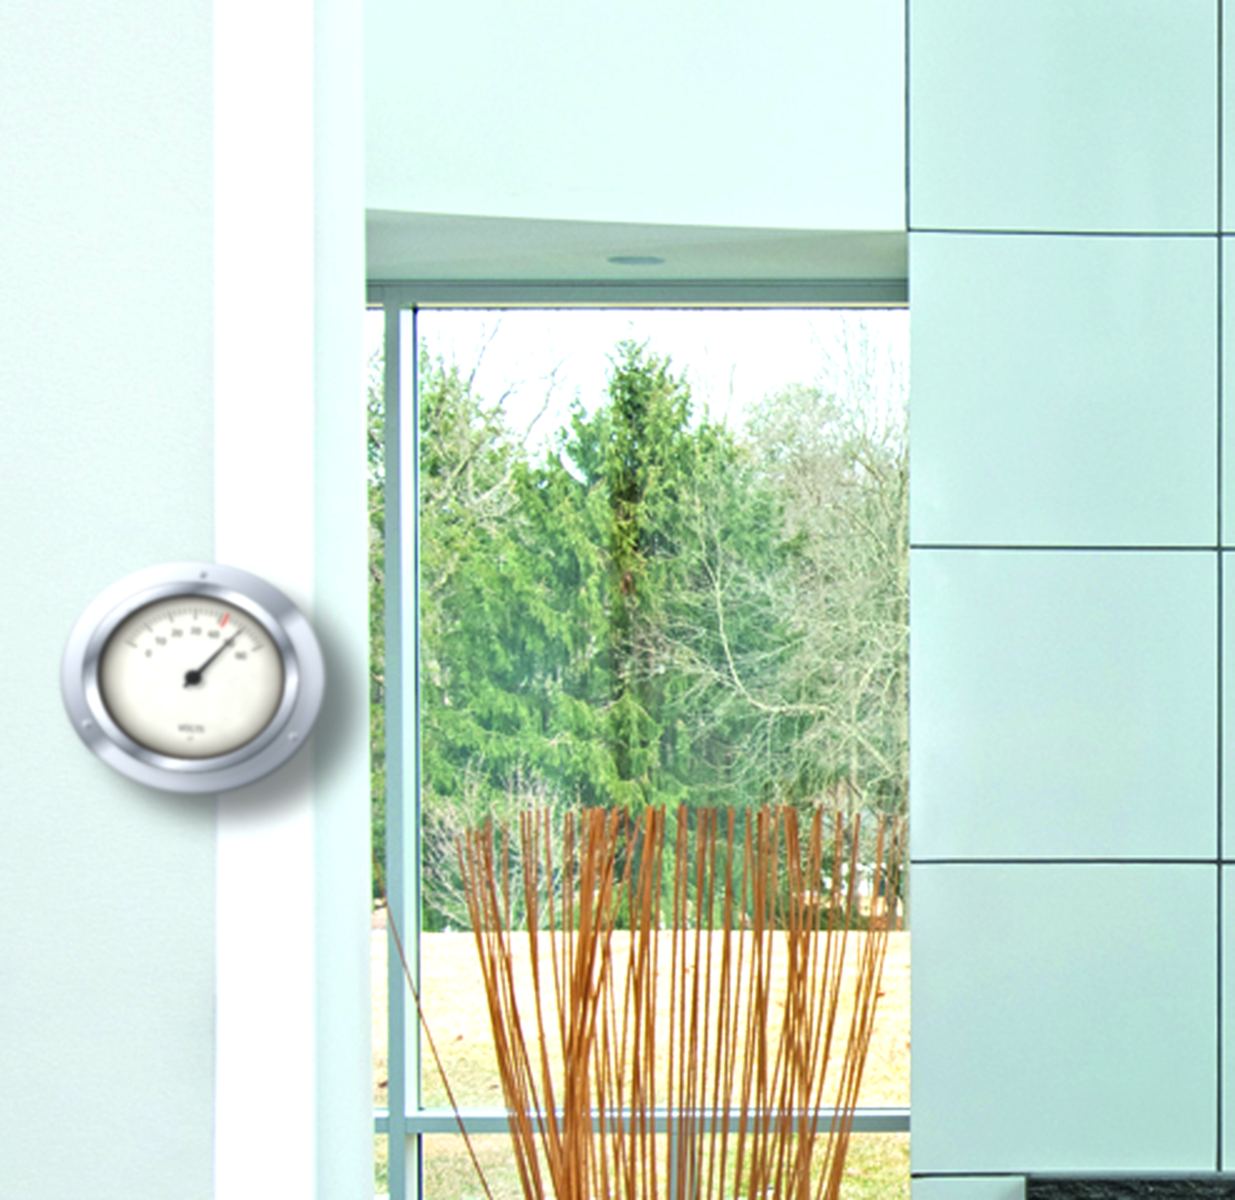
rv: 50; V
